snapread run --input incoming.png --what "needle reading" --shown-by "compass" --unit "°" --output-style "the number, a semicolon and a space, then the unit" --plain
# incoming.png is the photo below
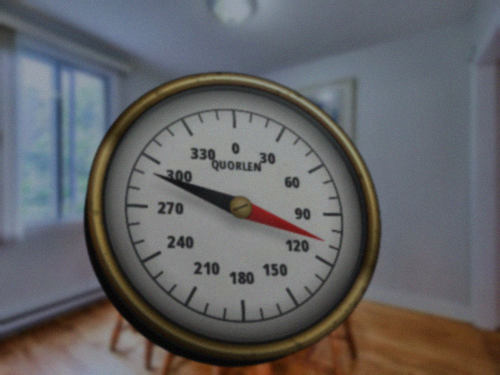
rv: 110; °
